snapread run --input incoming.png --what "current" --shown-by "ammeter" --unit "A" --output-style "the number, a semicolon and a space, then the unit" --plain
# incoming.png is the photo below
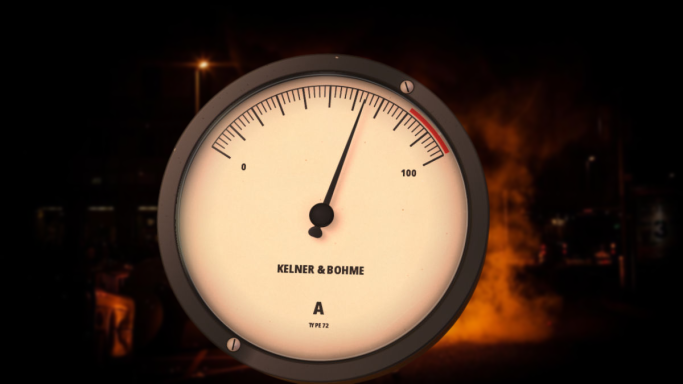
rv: 64; A
